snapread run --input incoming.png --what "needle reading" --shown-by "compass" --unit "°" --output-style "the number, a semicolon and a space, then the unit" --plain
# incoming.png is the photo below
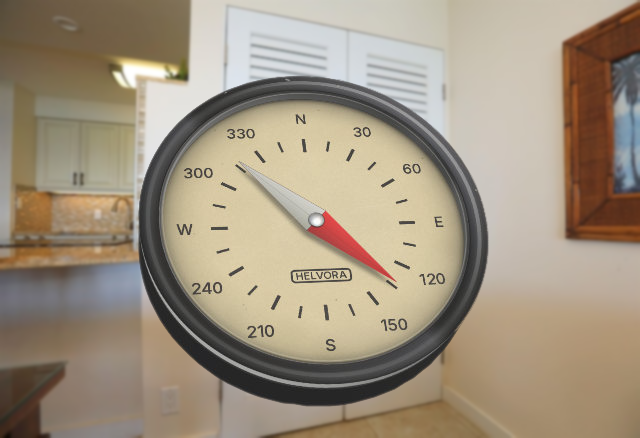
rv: 135; °
